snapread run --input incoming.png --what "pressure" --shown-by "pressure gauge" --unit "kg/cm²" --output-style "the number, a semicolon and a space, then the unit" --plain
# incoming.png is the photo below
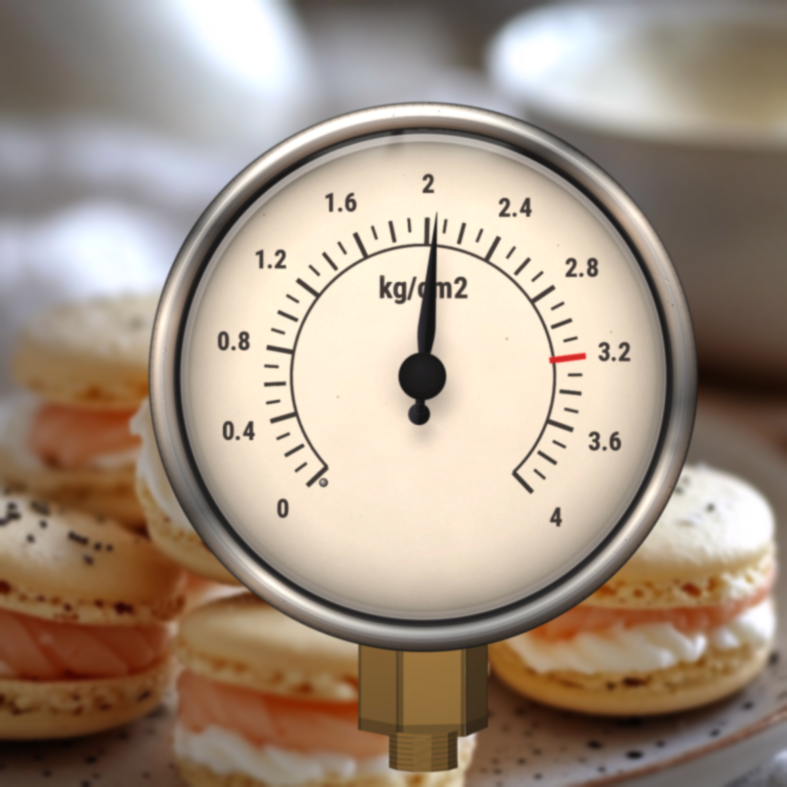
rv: 2.05; kg/cm²
